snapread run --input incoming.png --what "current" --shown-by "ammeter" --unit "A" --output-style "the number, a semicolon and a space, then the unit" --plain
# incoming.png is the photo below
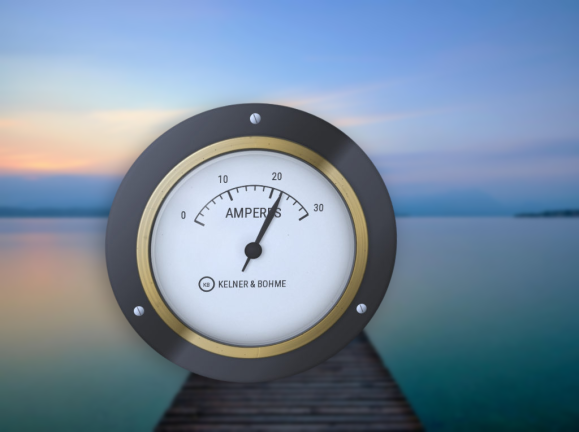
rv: 22; A
